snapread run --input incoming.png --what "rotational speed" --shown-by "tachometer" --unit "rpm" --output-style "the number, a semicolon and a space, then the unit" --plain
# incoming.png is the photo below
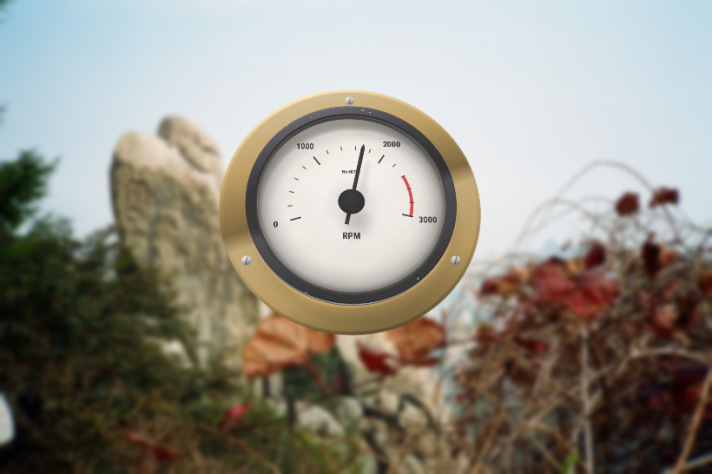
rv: 1700; rpm
